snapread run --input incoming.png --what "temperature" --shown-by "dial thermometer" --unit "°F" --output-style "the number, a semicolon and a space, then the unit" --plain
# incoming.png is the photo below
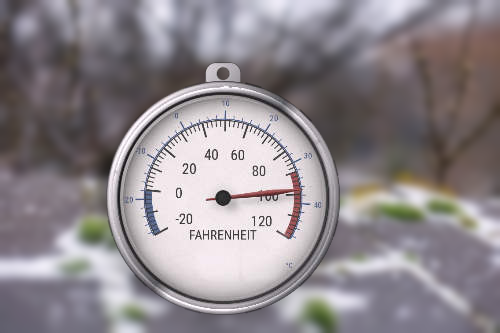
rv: 98; °F
